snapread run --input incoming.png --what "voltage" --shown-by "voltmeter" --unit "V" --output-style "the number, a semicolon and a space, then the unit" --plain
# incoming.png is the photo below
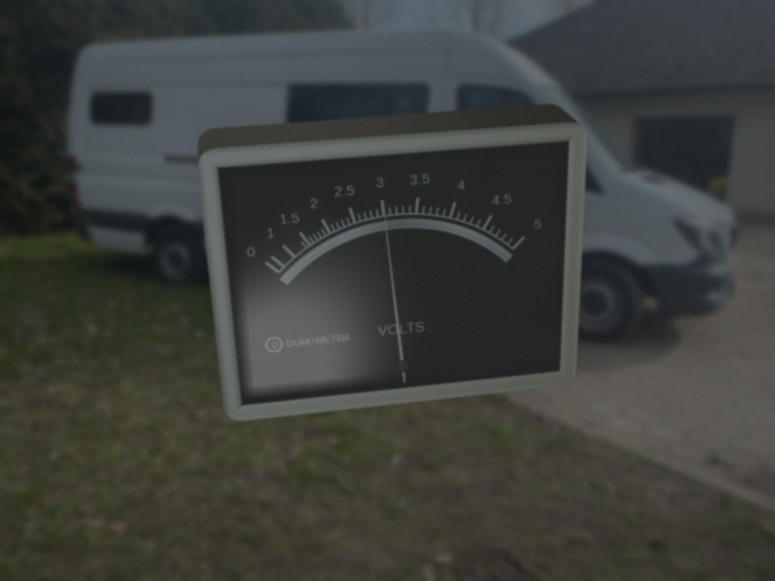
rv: 3; V
